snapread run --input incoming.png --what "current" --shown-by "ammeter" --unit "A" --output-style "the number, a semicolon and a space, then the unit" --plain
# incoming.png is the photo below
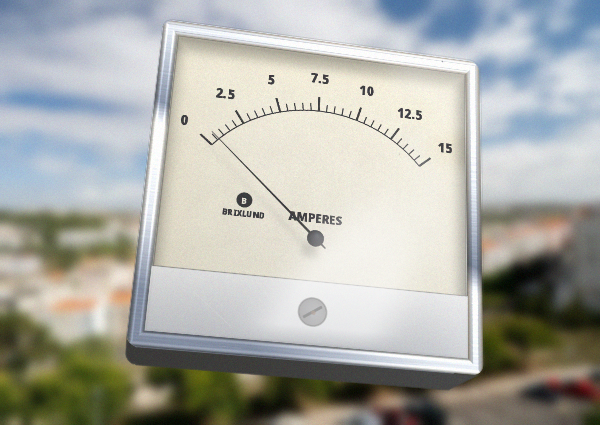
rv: 0.5; A
